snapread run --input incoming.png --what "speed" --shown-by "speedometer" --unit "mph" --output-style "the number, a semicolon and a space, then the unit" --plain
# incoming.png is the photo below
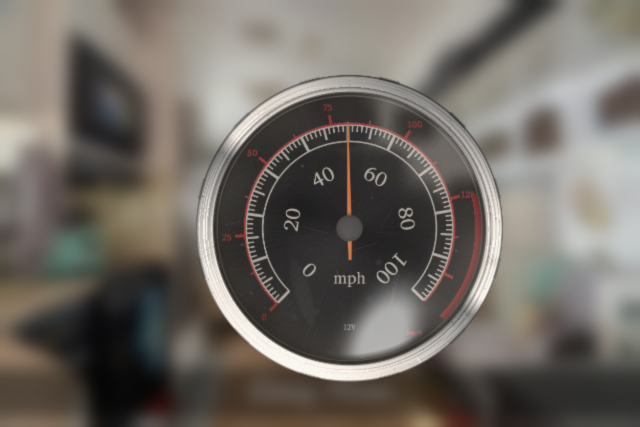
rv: 50; mph
